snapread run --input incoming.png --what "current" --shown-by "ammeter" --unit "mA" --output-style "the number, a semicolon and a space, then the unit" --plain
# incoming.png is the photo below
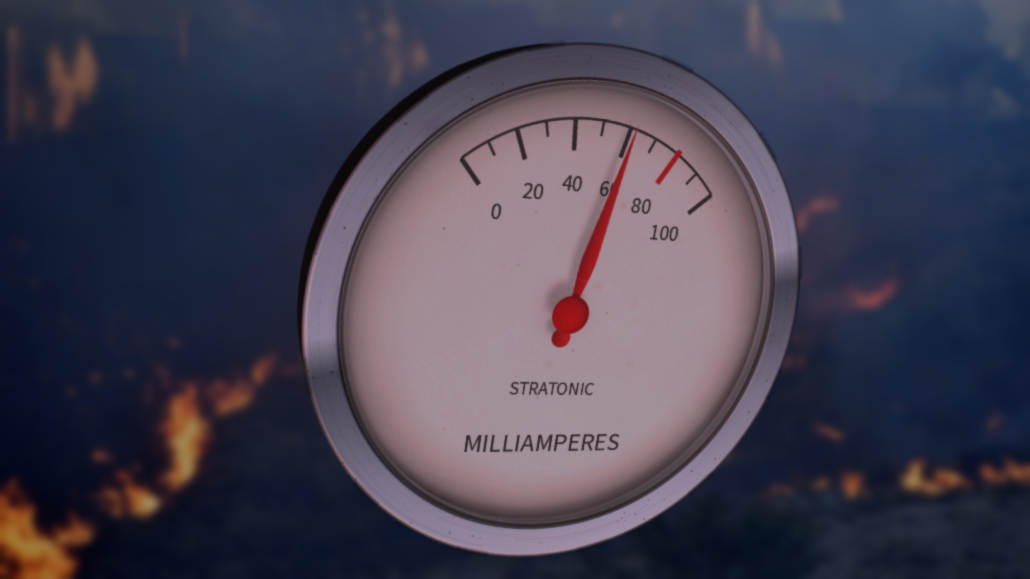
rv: 60; mA
